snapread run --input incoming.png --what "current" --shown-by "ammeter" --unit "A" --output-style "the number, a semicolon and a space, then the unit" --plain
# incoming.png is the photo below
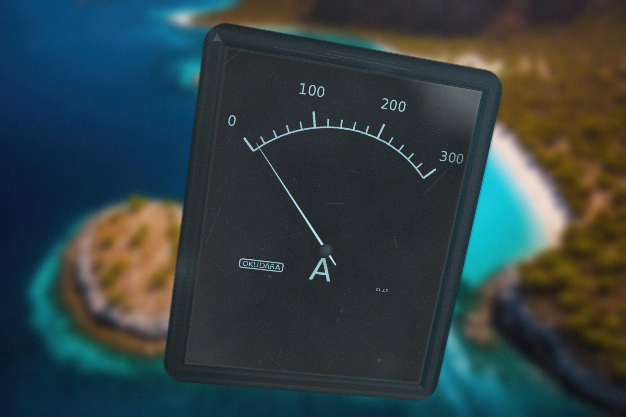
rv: 10; A
